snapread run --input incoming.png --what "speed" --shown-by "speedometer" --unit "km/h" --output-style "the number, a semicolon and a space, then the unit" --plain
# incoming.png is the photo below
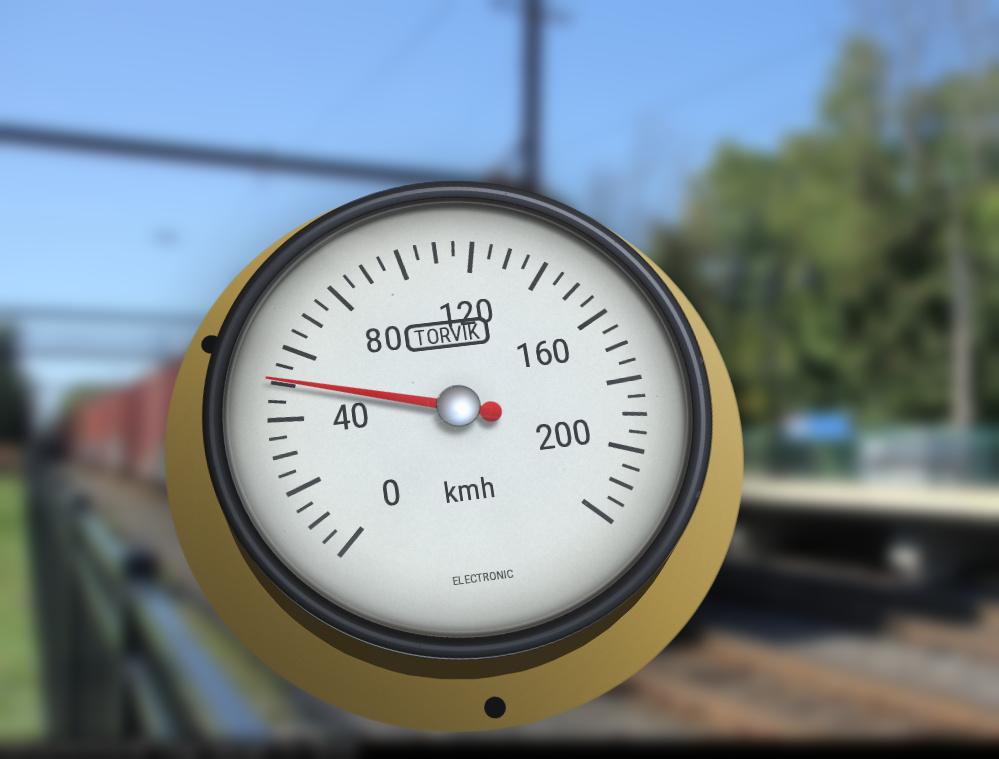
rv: 50; km/h
